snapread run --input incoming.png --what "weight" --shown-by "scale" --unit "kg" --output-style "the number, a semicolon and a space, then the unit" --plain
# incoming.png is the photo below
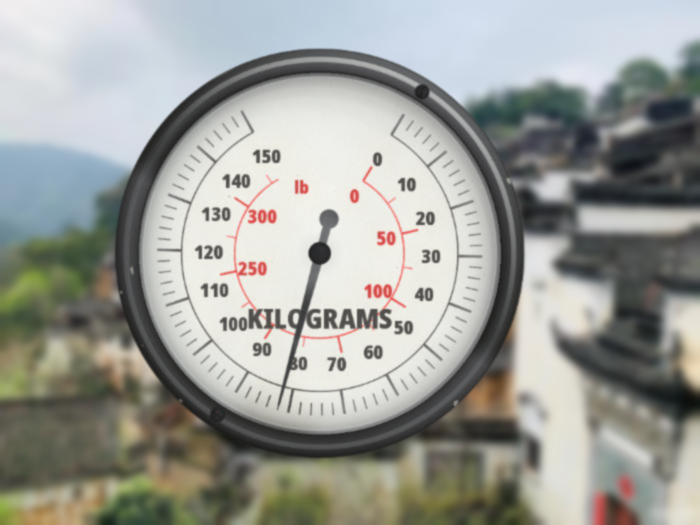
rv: 82; kg
